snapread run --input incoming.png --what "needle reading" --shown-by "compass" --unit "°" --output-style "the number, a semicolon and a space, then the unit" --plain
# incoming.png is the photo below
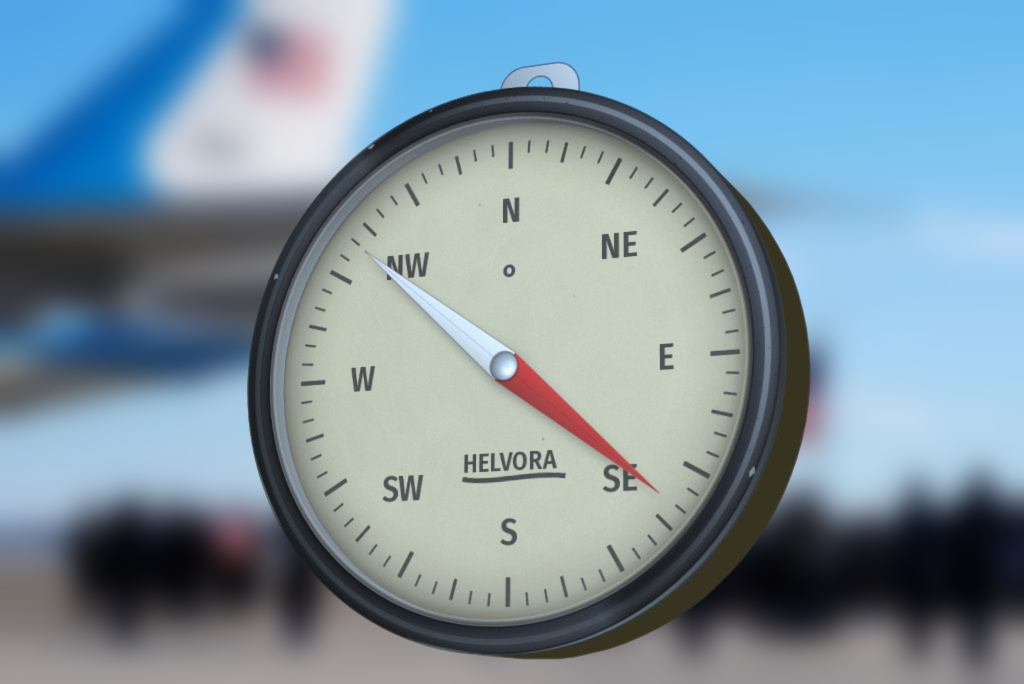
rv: 130; °
